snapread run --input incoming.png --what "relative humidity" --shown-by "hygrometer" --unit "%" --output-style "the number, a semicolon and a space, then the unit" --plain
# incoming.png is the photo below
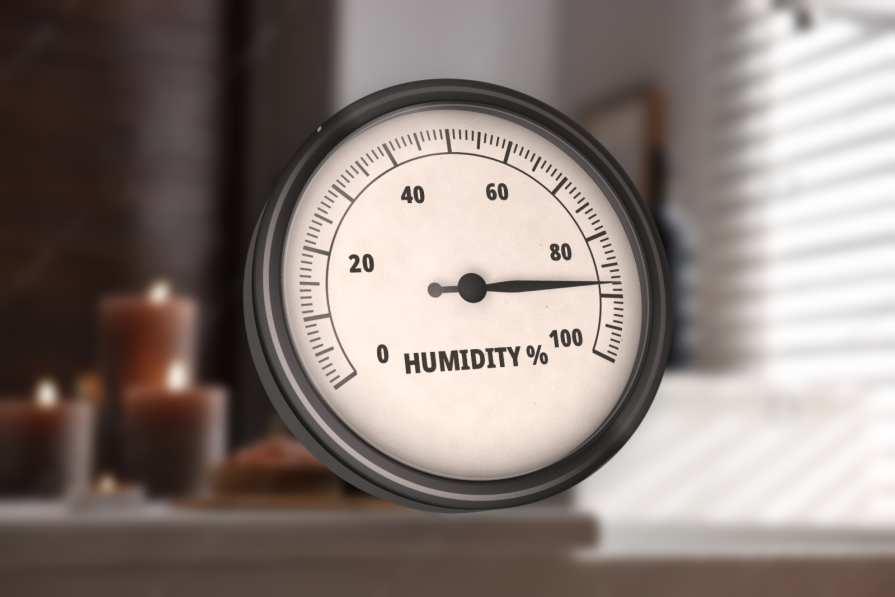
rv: 88; %
